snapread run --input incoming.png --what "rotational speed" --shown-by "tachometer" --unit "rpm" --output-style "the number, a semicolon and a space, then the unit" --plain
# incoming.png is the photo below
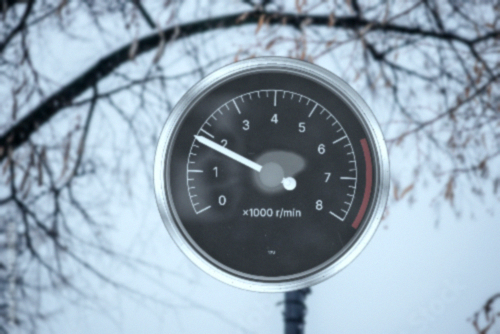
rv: 1800; rpm
